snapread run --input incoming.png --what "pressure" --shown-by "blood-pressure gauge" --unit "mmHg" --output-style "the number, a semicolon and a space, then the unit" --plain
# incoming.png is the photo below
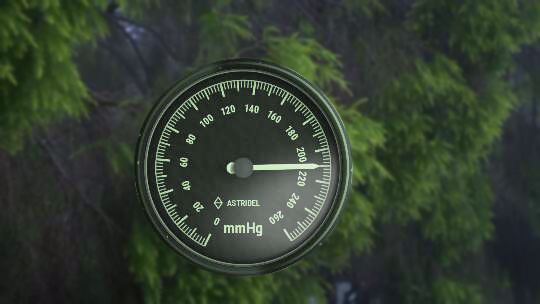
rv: 210; mmHg
